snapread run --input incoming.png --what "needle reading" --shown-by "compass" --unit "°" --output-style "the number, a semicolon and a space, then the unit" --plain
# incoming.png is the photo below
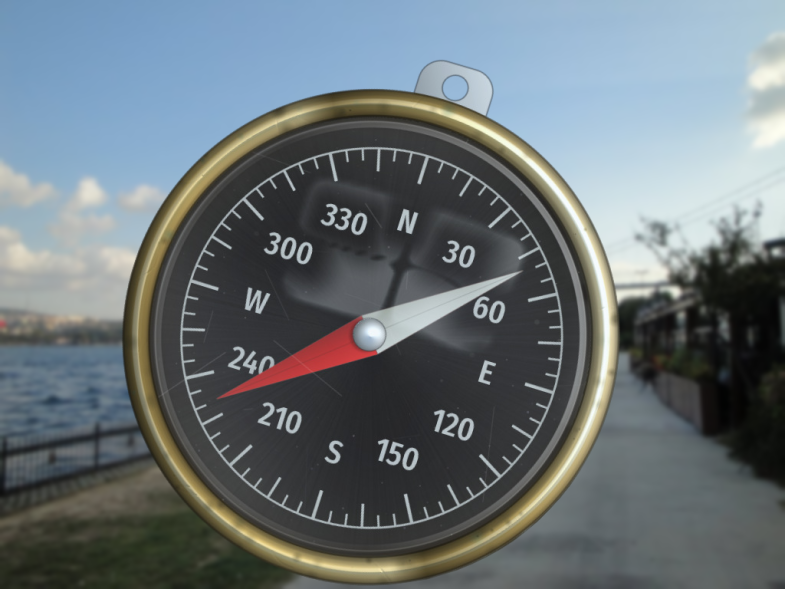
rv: 230; °
